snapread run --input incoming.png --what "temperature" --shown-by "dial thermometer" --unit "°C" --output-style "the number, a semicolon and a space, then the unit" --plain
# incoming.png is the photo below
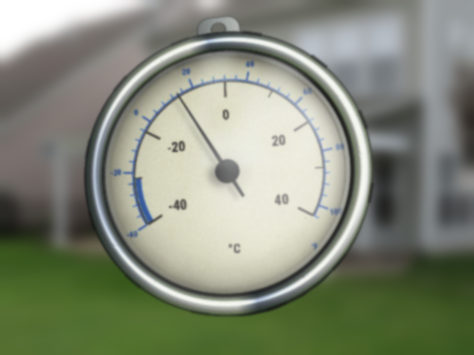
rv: -10; °C
